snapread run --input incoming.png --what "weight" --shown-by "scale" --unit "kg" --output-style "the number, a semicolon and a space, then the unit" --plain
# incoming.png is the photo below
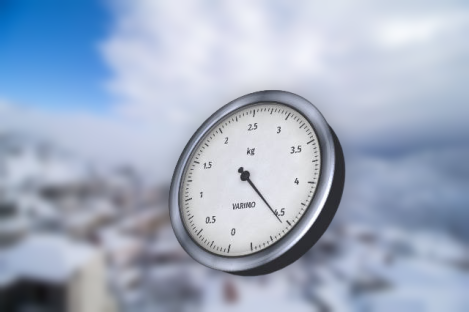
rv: 4.55; kg
